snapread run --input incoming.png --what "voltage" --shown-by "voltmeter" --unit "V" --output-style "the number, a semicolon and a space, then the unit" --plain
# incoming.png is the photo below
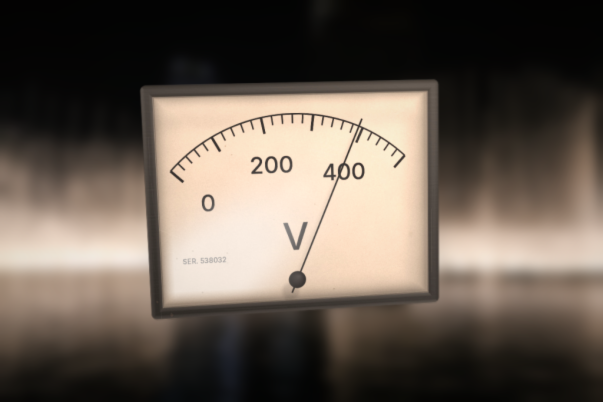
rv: 390; V
